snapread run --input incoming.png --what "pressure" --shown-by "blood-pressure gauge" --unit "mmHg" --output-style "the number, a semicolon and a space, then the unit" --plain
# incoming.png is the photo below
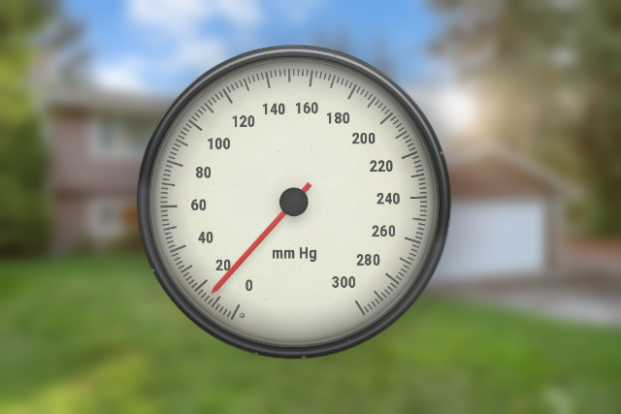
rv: 14; mmHg
